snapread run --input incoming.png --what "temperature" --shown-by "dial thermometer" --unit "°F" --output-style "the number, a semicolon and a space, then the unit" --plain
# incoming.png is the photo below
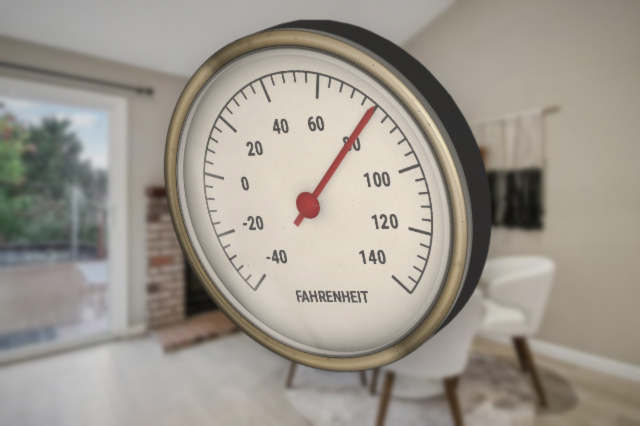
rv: 80; °F
